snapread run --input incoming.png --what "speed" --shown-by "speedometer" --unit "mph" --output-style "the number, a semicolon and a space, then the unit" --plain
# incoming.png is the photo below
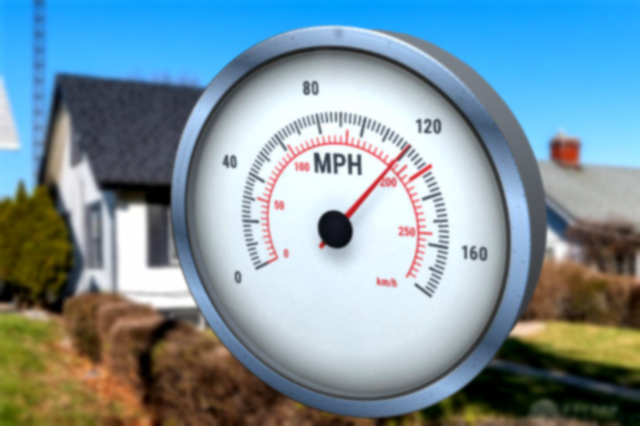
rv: 120; mph
